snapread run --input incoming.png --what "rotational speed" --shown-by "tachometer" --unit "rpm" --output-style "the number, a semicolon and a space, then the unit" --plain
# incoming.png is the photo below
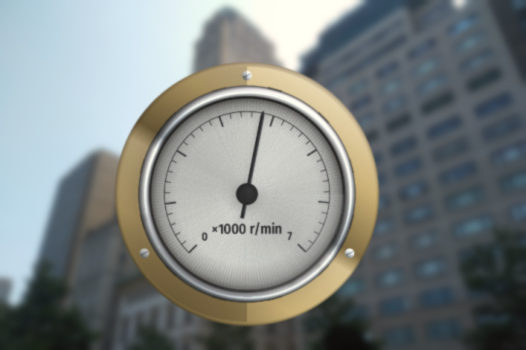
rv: 3800; rpm
